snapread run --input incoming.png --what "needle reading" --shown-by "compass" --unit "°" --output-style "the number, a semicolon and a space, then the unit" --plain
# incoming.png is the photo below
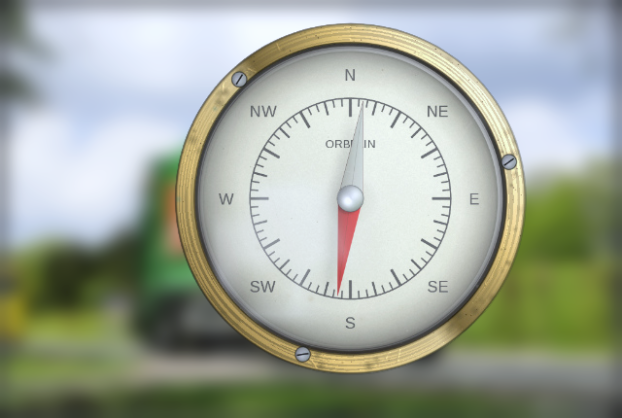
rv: 187.5; °
